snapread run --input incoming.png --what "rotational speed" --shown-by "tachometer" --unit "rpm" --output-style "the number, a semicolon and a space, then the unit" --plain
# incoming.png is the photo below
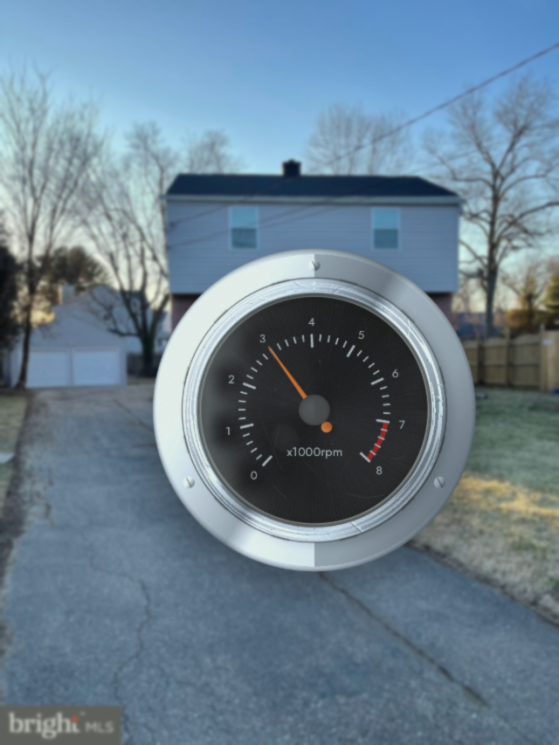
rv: 3000; rpm
